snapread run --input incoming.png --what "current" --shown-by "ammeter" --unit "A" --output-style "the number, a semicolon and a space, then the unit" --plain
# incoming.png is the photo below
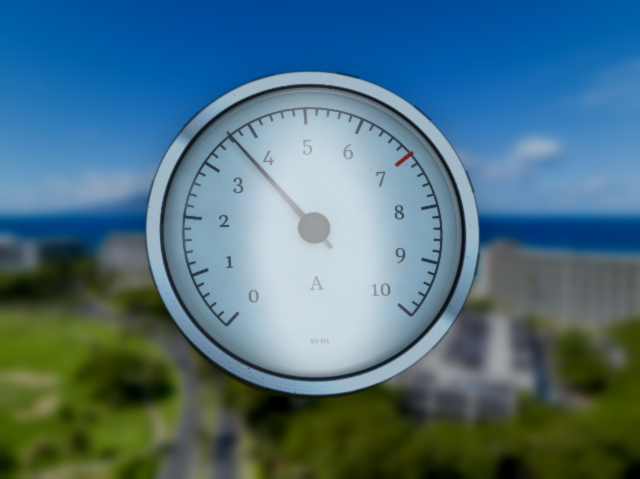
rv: 3.6; A
